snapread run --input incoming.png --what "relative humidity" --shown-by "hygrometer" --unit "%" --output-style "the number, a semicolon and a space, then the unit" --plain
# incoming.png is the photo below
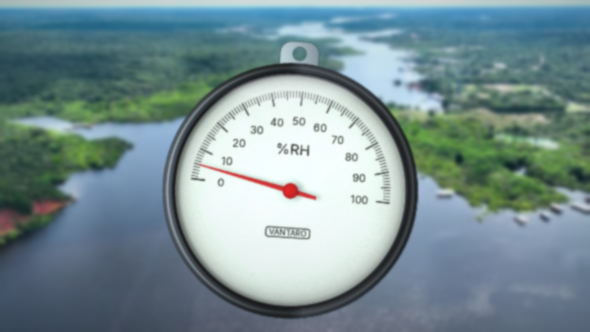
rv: 5; %
